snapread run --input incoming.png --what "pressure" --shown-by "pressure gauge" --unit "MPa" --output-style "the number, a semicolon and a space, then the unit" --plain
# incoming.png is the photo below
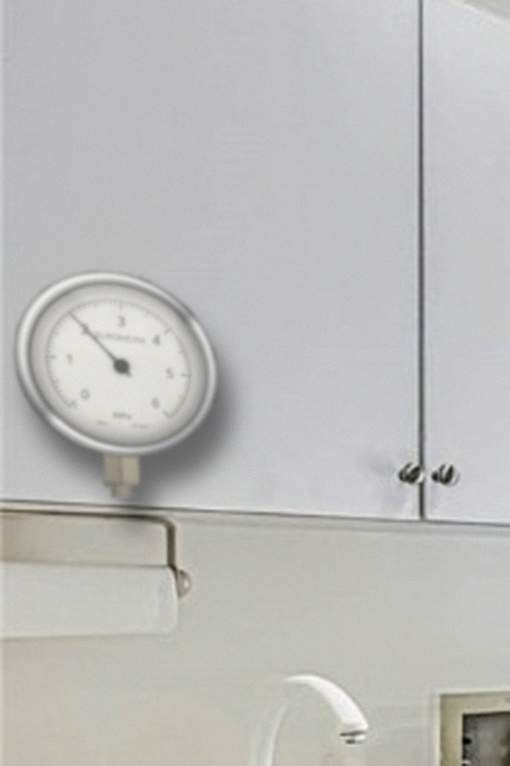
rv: 2; MPa
